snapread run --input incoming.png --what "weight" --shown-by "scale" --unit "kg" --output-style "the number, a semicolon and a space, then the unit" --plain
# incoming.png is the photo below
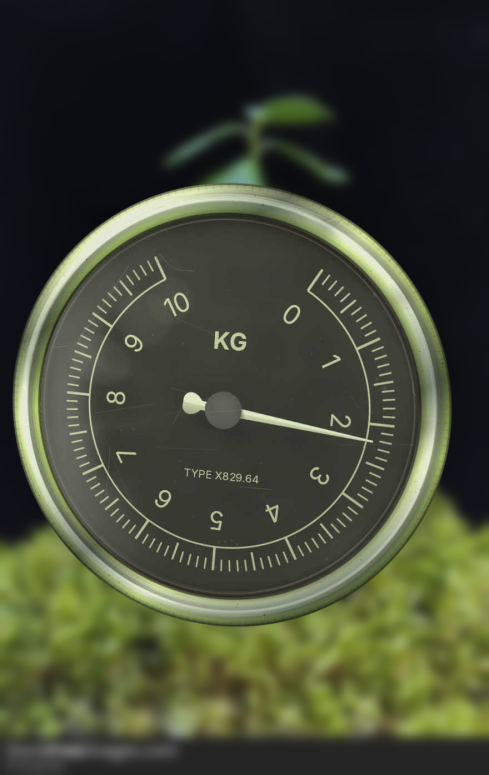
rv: 2.2; kg
